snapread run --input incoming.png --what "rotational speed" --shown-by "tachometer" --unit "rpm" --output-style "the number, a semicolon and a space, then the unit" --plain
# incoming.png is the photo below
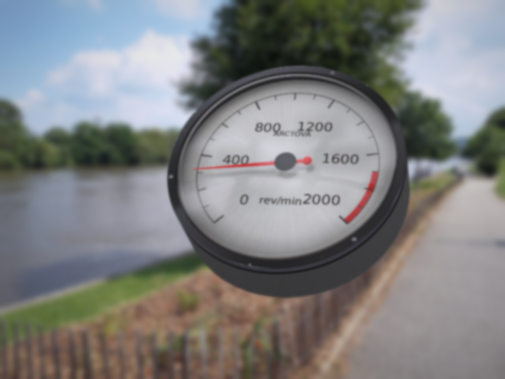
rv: 300; rpm
